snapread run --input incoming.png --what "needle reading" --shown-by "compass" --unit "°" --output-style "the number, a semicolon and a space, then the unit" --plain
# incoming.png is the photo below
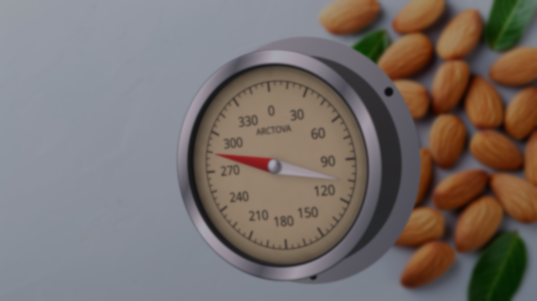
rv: 285; °
